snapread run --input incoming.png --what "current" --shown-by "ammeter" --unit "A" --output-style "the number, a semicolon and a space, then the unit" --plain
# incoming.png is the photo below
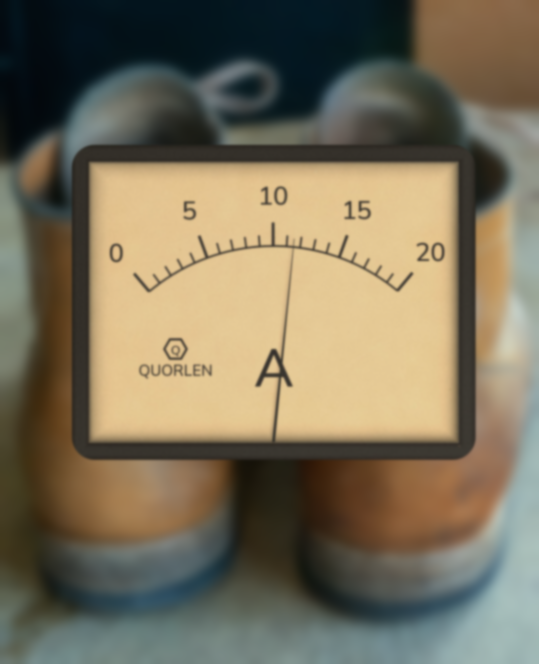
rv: 11.5; A
